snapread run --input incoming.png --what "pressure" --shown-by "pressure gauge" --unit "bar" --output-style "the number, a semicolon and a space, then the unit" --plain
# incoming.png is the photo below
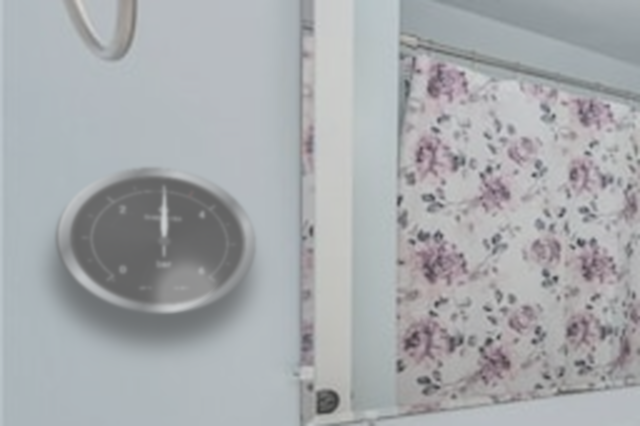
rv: 3; bar
